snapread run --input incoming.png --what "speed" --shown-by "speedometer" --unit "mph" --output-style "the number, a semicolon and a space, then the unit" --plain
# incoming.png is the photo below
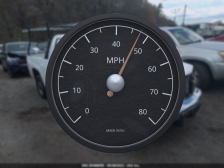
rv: 47.5; mph
